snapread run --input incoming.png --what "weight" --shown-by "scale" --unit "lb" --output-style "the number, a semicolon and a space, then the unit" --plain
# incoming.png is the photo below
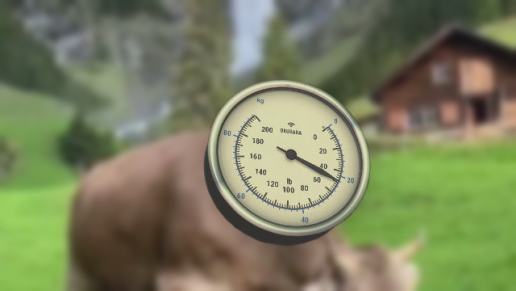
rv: 50; lb
